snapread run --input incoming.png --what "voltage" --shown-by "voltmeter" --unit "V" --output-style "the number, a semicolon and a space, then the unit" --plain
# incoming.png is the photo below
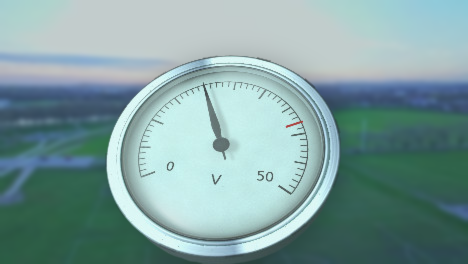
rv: 20; V
